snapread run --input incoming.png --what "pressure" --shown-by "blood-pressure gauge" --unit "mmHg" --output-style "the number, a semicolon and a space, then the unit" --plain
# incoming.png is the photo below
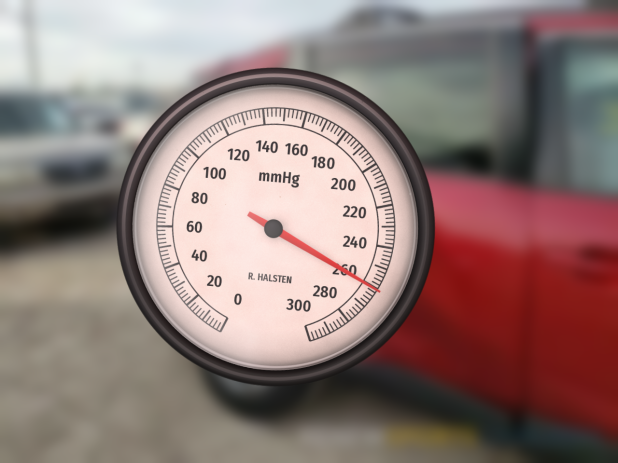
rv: 260; mmHg
